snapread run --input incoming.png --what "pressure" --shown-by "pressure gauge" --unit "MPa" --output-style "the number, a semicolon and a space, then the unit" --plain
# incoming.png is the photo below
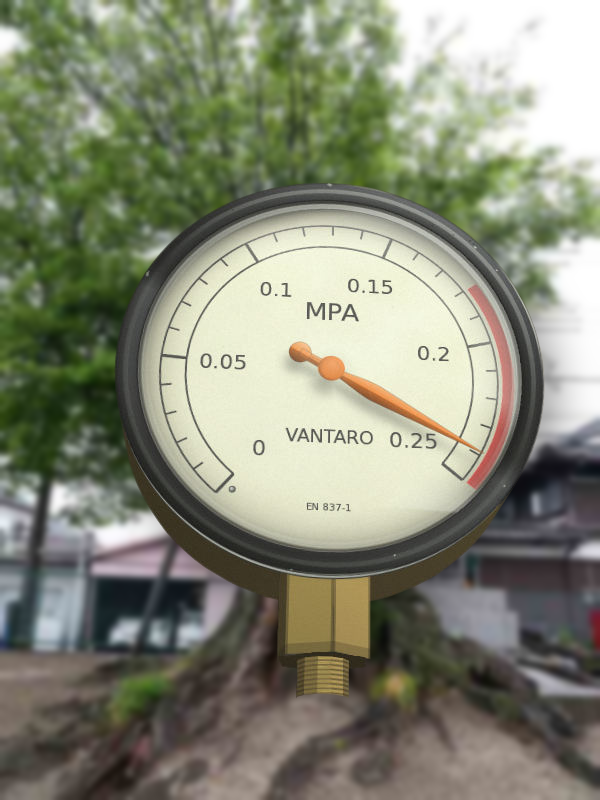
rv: 0.24; MPa
